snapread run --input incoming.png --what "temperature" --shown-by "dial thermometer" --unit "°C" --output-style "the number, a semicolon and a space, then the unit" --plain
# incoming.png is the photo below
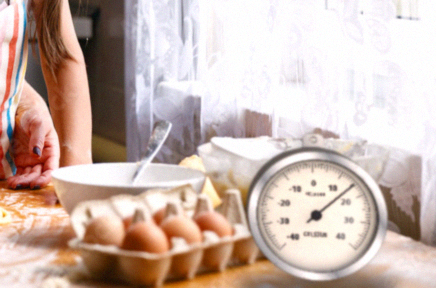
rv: 15; °C
